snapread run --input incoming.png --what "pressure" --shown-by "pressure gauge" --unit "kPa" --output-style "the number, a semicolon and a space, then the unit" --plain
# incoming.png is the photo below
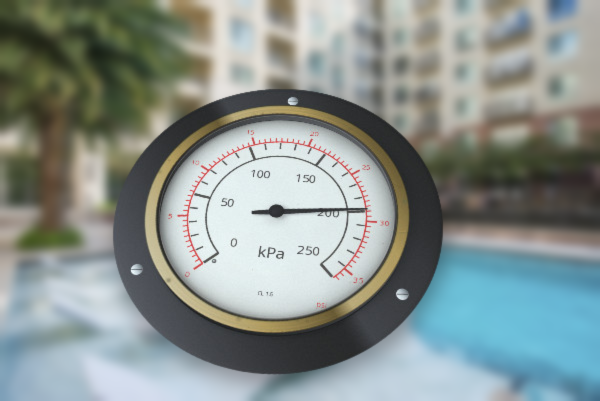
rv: 200; kPa
